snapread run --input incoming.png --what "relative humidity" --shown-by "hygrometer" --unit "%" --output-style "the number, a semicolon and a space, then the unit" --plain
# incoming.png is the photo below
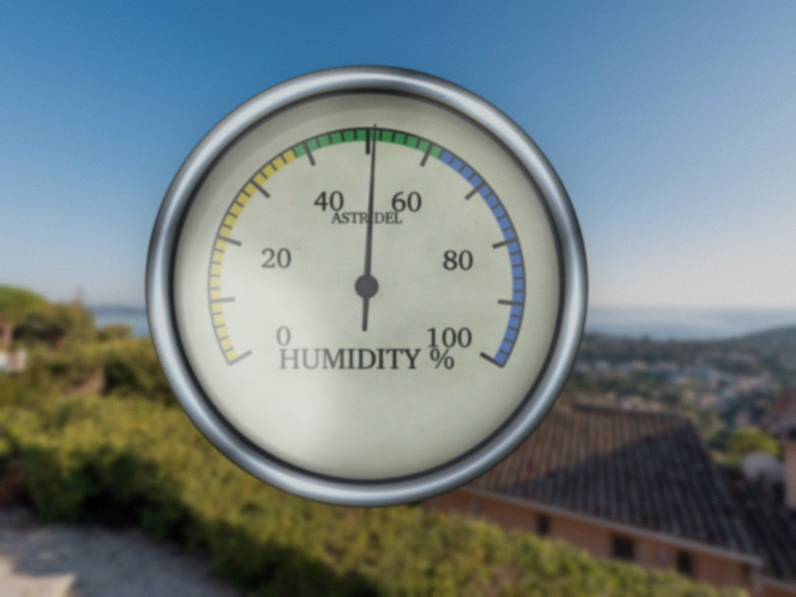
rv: 51; %
